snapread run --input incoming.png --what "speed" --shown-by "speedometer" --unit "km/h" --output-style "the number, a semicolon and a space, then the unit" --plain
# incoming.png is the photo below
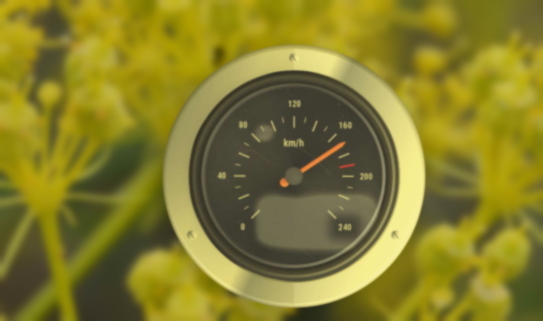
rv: 170; km/h
